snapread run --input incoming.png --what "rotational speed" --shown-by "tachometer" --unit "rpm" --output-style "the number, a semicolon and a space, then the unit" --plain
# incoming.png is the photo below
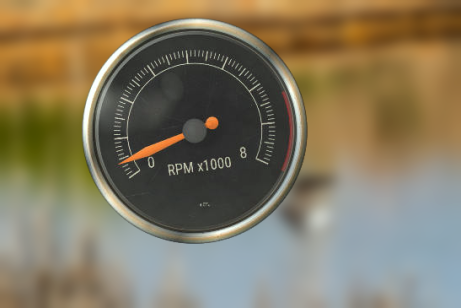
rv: 400; rpm
